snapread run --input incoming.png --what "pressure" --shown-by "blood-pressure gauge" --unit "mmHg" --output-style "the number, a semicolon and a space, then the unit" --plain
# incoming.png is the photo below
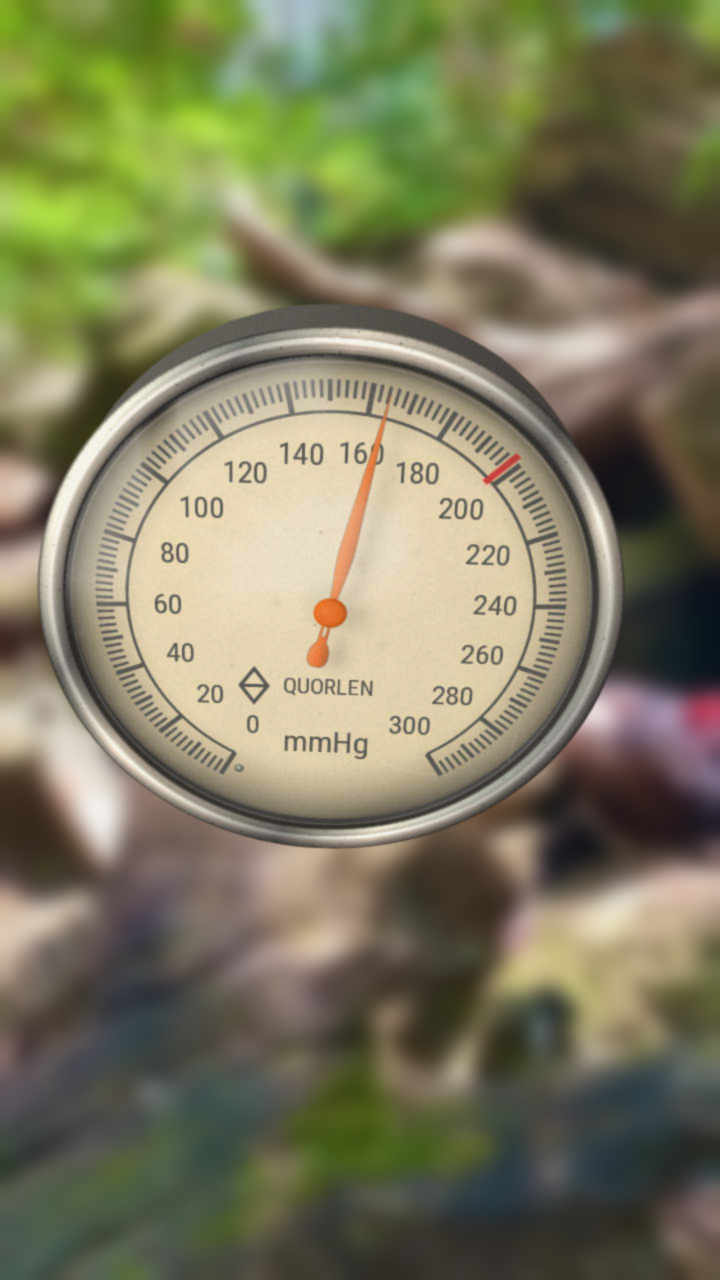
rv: 164; mmHg
